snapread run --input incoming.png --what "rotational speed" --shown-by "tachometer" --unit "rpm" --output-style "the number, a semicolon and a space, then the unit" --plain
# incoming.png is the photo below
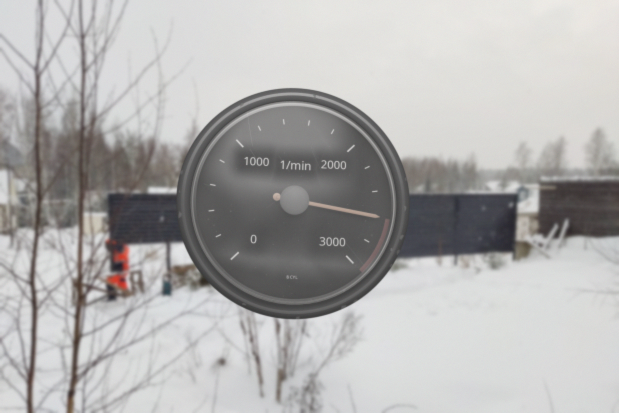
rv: 2600; rpm
